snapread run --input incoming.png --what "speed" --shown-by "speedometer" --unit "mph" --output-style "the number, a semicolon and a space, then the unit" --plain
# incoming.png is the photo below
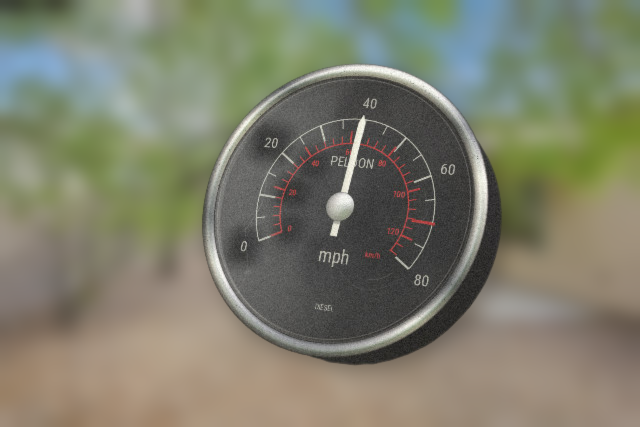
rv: 40; mph
